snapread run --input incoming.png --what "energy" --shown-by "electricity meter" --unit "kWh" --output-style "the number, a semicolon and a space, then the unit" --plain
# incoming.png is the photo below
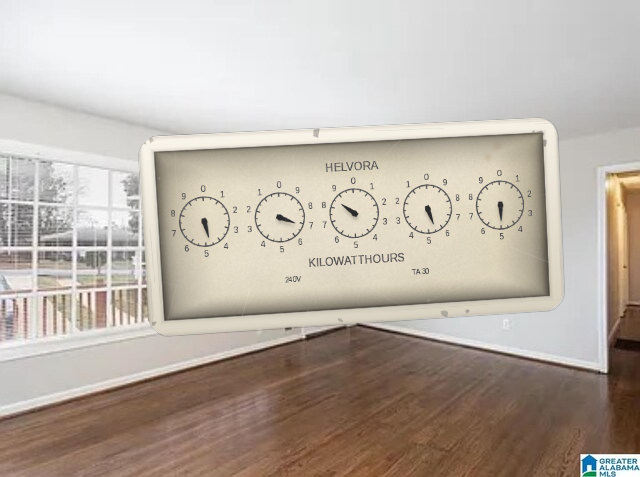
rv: 46855; kWh
